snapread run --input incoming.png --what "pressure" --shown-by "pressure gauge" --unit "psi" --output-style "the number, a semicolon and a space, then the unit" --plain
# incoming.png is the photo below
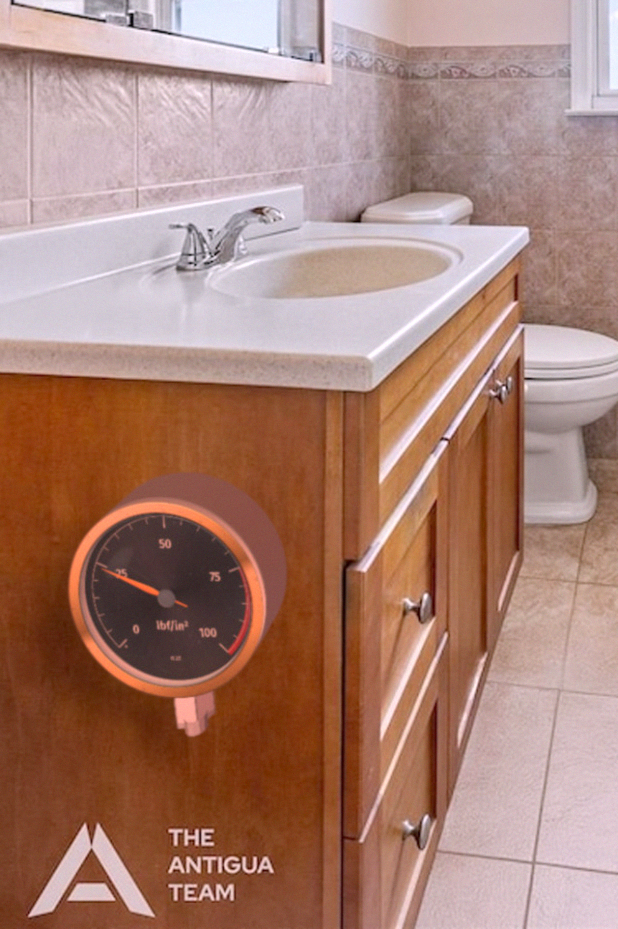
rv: 25; psi
